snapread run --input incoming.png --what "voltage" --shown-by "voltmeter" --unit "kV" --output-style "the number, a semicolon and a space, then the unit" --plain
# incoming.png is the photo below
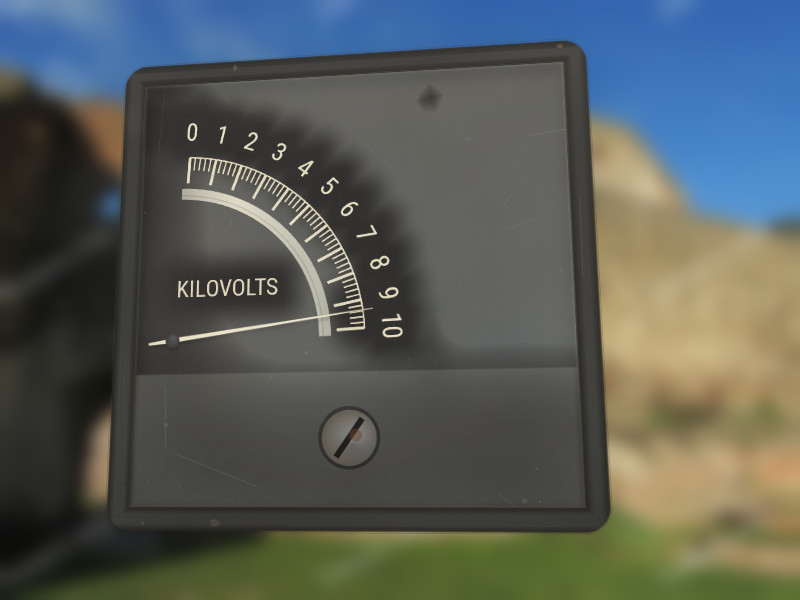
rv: 9.4; kV
